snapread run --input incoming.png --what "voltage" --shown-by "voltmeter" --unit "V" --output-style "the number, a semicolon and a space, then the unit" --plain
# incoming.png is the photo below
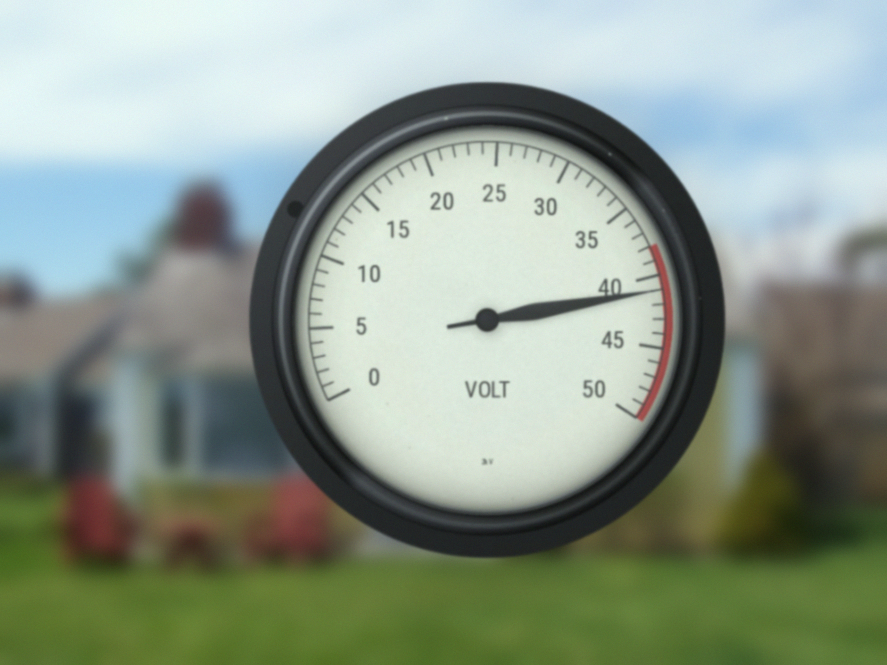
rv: 41; V
